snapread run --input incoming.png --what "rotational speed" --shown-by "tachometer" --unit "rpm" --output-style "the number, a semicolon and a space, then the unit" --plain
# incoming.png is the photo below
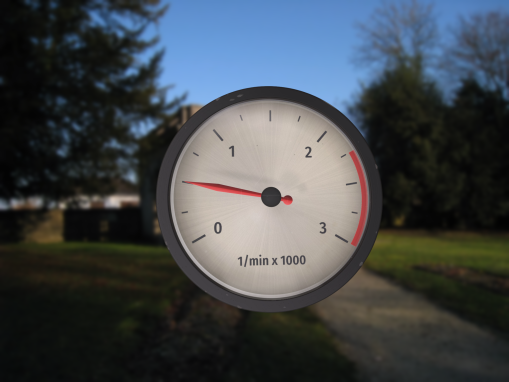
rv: 500; rpm
